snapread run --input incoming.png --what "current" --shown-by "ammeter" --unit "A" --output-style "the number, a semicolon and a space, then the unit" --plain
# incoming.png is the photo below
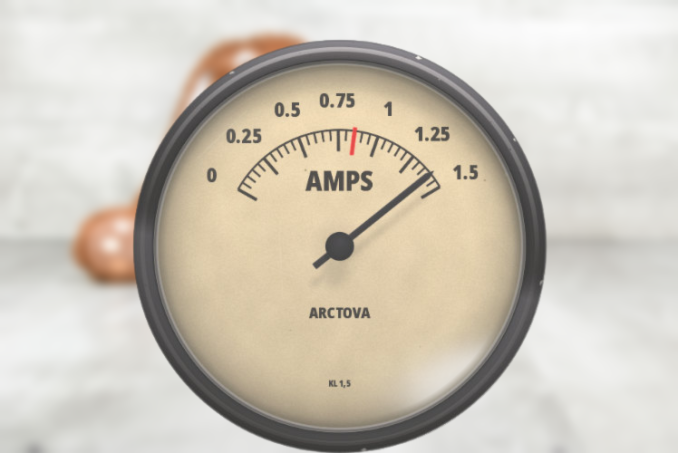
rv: 1.4; A
